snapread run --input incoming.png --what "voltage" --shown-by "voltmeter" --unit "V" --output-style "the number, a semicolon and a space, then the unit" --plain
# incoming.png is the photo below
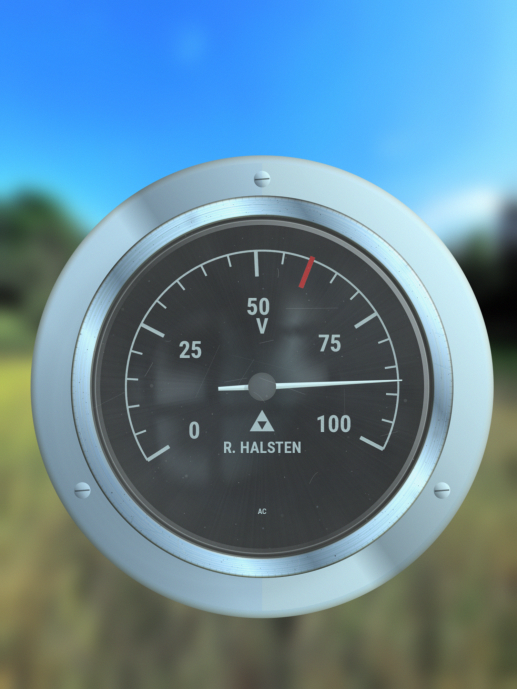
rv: 87.5; V
